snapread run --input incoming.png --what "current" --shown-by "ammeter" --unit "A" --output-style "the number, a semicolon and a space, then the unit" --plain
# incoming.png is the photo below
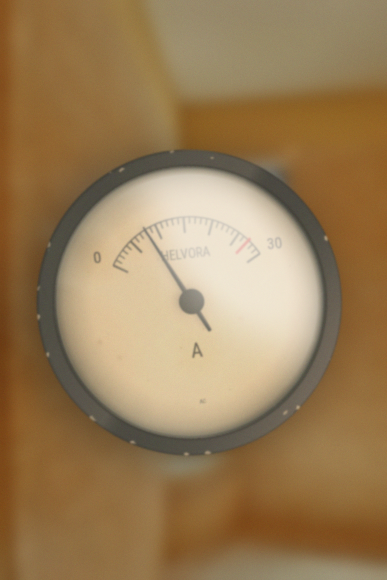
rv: 8; A
